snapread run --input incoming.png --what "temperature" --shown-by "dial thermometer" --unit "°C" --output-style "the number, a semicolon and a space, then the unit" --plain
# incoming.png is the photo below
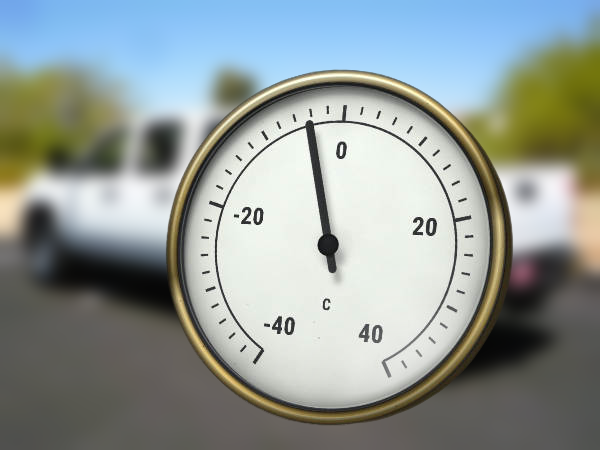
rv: -4; °C
